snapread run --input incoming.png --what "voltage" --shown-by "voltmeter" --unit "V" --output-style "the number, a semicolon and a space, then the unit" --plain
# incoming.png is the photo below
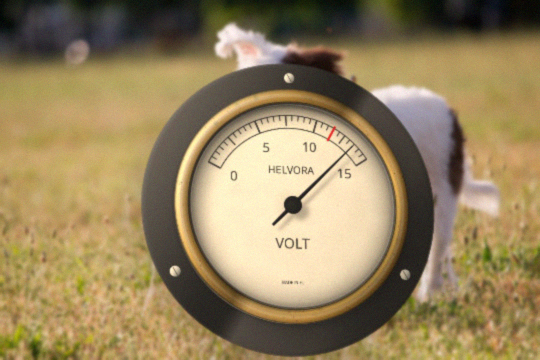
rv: 13.5; V
